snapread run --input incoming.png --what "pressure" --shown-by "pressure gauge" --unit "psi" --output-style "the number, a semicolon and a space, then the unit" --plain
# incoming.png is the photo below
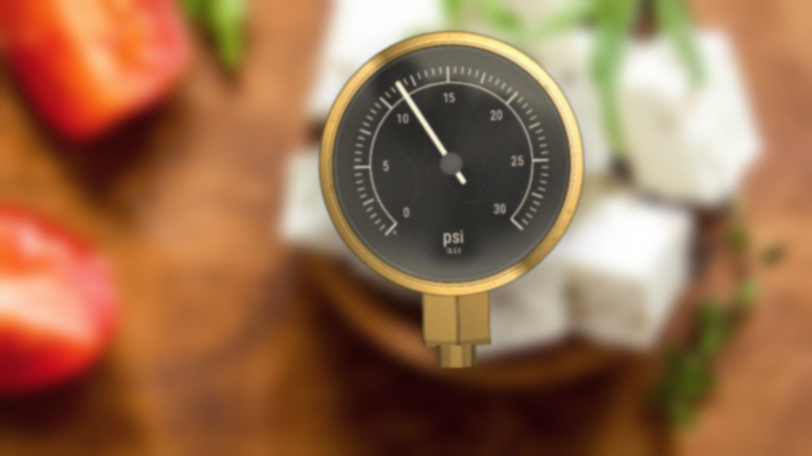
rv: 11.5; psi
